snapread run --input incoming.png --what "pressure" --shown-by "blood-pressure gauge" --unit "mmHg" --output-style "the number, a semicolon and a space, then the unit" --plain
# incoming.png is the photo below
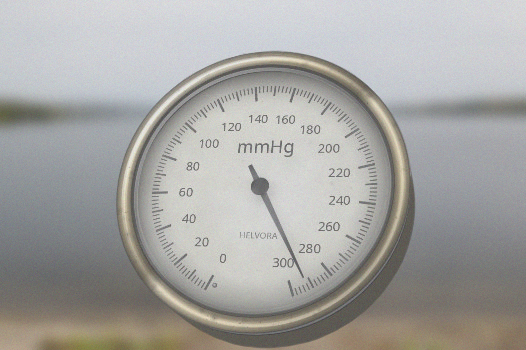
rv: 292; mmHg
